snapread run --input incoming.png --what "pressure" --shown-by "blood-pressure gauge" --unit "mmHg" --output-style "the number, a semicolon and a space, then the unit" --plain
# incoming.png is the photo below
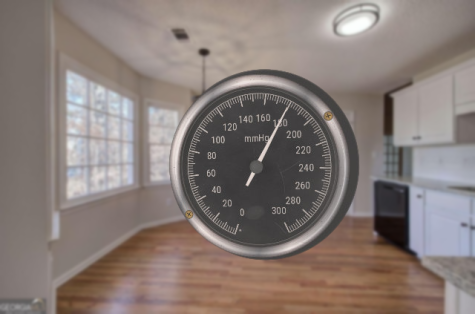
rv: 180; mmHg
